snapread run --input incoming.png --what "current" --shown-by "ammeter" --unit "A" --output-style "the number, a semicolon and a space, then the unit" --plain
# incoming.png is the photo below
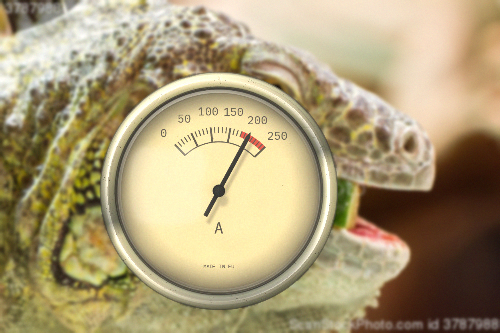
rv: 200; A
